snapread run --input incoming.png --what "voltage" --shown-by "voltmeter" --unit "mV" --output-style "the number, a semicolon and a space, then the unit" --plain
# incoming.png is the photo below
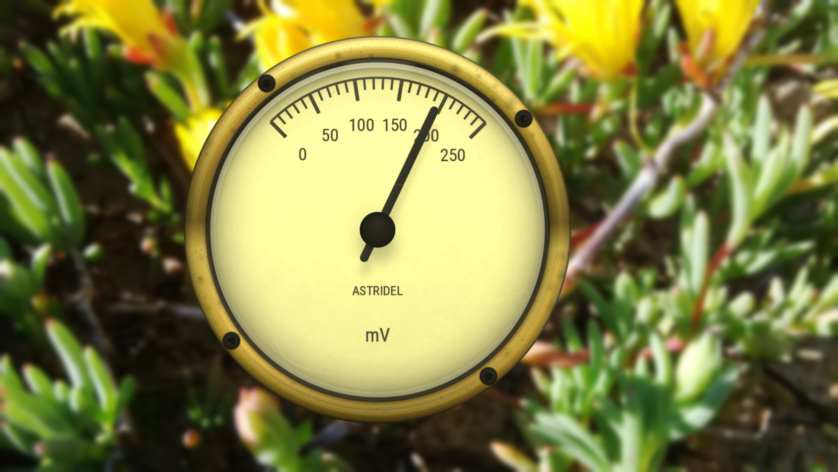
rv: 195; mV
